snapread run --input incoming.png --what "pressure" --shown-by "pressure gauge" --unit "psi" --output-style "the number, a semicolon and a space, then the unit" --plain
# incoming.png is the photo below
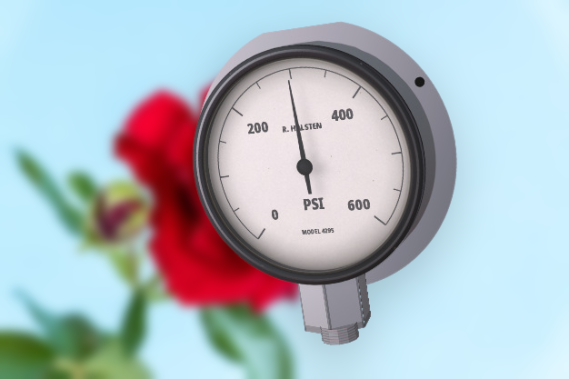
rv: 300; psi
